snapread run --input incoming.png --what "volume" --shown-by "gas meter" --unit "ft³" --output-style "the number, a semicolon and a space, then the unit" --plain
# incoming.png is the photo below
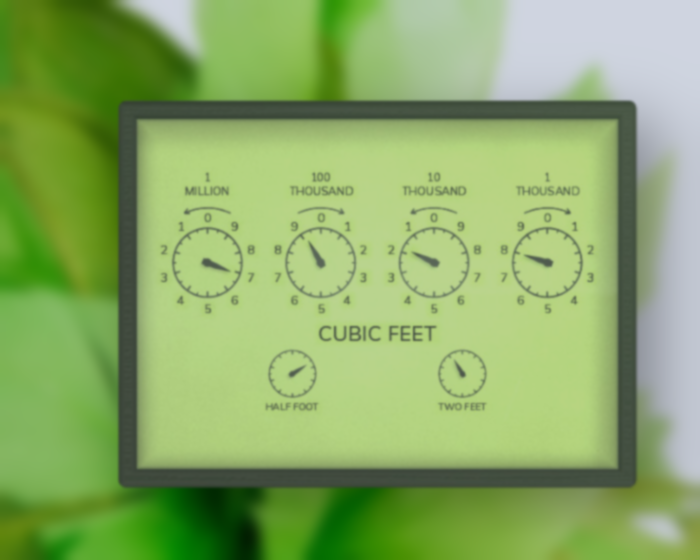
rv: 691800; ft³
